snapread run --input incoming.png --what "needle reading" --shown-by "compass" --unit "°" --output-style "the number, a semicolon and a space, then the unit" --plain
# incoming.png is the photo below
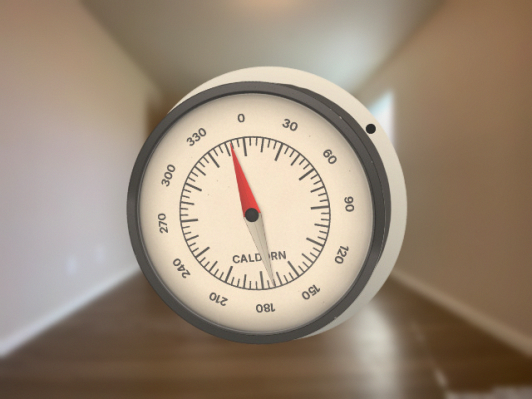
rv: 350; °
